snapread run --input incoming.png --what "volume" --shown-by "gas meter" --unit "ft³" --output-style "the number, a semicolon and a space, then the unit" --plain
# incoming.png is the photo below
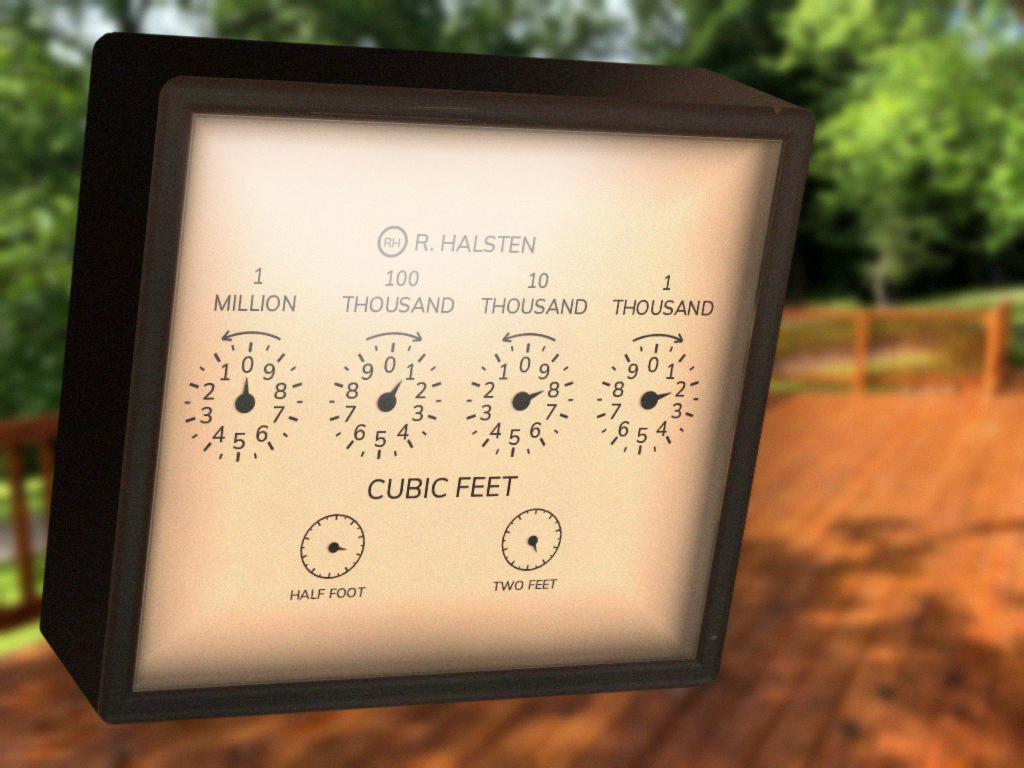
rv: 8200; ft³
